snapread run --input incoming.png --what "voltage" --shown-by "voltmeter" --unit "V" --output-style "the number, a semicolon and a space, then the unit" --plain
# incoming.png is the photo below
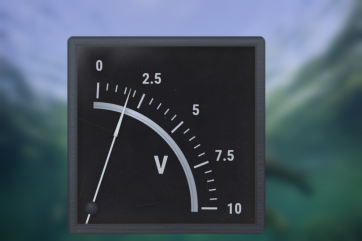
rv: 1.75; V
